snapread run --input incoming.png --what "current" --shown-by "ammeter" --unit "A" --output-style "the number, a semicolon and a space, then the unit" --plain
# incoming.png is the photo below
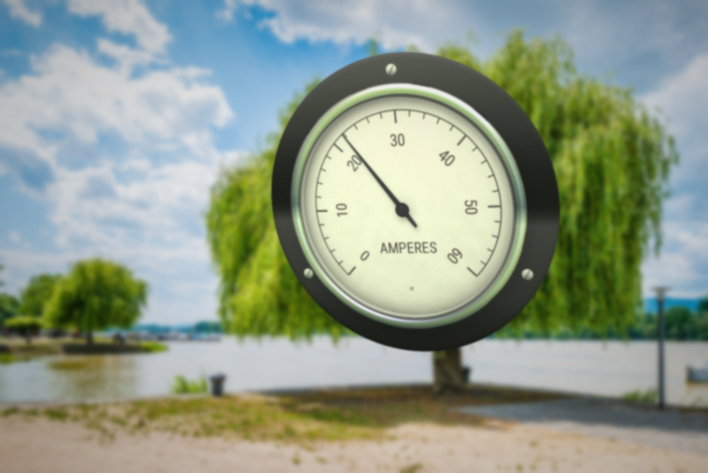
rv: 22; A
